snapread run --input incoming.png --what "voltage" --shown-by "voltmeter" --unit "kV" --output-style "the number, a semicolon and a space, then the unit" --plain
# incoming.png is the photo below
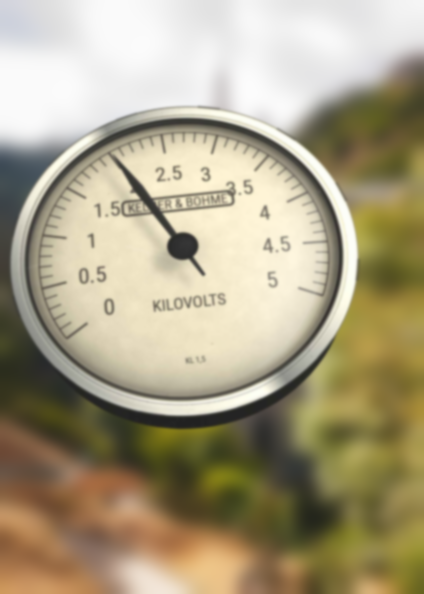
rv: 2; kV
